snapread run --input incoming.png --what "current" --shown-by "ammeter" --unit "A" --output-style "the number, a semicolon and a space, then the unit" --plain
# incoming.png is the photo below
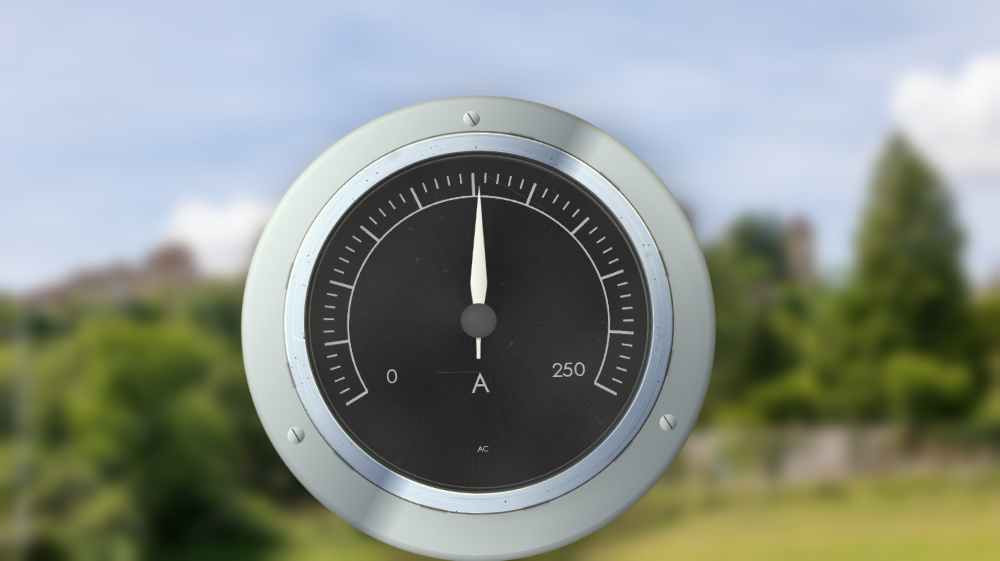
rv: 127.5; A
